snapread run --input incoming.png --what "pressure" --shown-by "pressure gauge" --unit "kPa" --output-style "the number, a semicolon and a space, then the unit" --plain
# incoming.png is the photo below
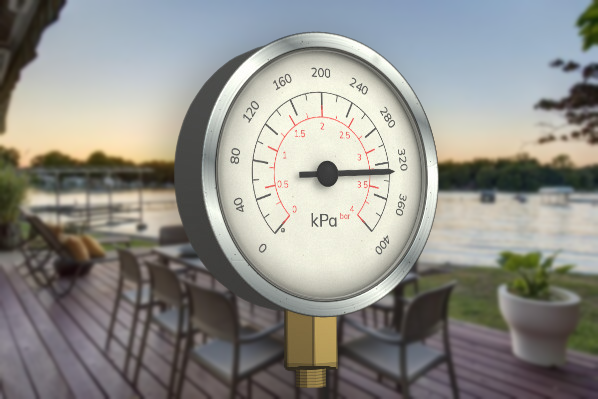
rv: 330; kPa
